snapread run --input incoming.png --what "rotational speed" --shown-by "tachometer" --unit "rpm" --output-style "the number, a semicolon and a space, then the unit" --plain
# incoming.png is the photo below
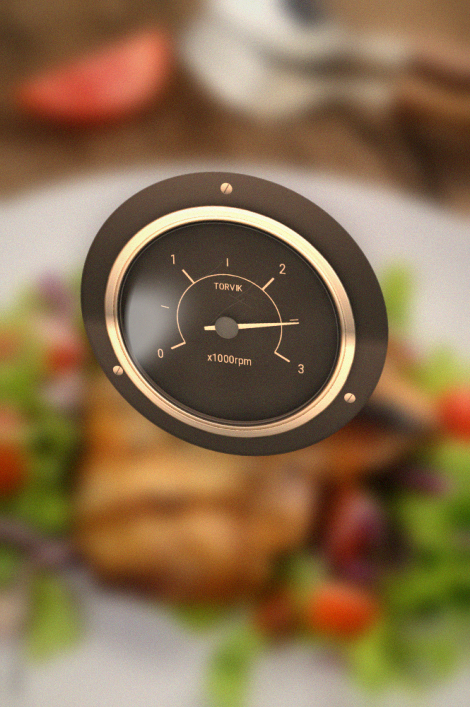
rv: 2500; rpm
